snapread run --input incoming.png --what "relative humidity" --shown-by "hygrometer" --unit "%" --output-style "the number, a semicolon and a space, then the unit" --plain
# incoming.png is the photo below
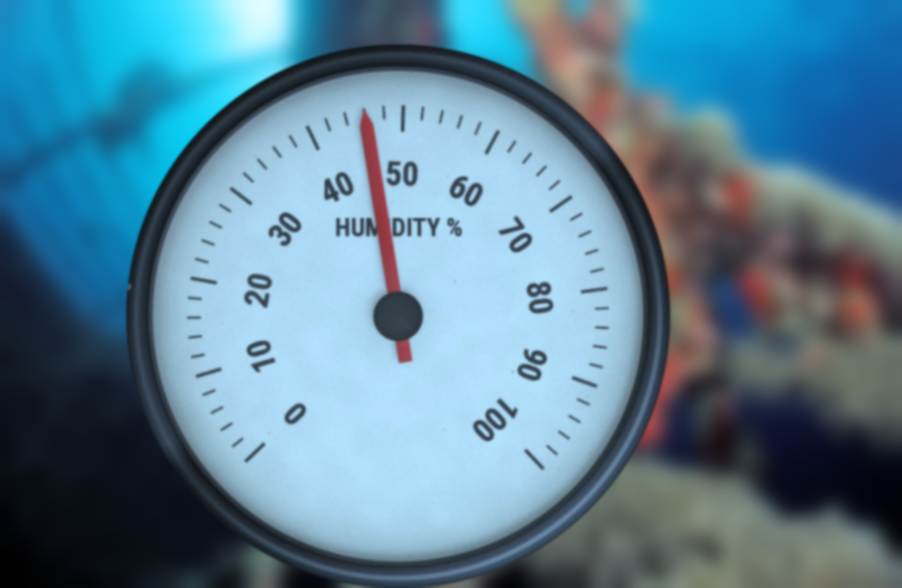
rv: 46; %
